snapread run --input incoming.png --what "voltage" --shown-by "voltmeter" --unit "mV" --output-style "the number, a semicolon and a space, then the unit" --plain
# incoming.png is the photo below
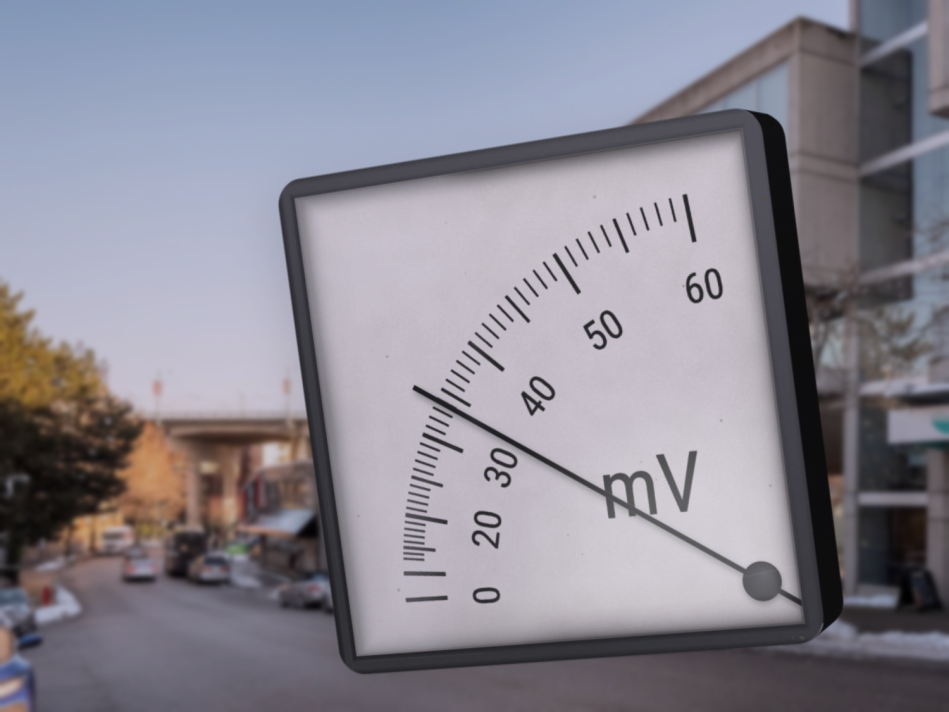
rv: 34; mV
